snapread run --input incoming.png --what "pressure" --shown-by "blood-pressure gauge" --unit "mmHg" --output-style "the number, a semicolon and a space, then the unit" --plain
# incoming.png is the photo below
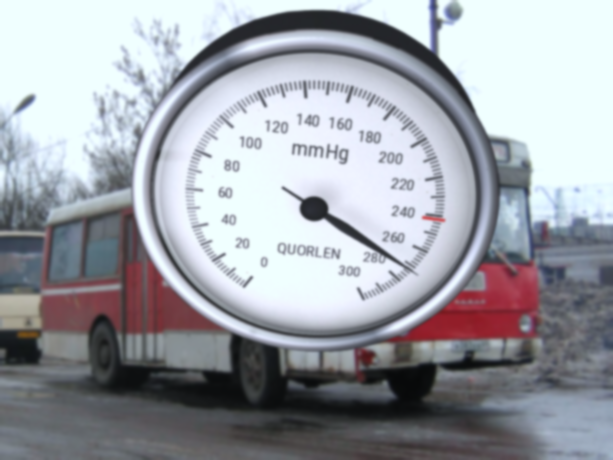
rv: 270; mmHg
